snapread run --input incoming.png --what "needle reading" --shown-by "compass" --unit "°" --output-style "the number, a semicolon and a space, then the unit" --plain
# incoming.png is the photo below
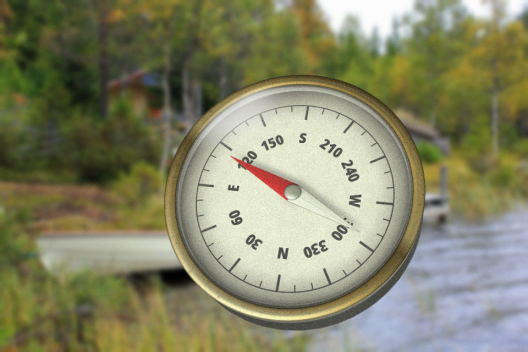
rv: 115; °
